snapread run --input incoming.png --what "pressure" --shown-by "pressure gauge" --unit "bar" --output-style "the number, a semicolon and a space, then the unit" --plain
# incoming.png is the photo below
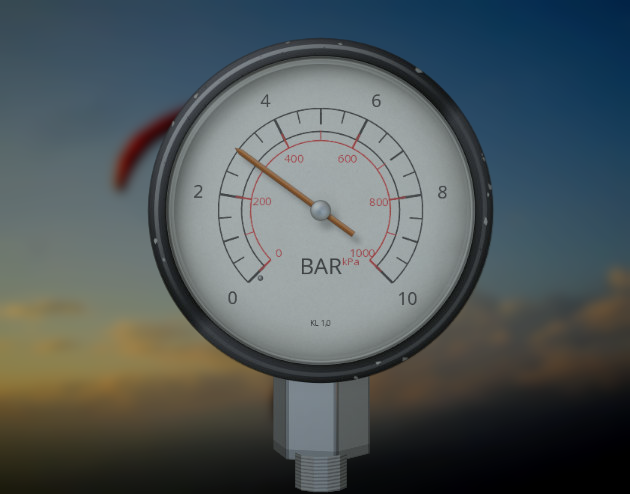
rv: 3; bar
